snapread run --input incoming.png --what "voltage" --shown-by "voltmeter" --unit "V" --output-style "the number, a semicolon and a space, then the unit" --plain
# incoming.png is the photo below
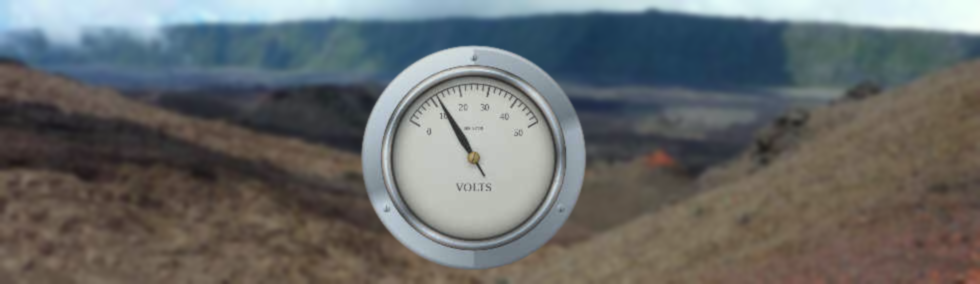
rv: 12; V
